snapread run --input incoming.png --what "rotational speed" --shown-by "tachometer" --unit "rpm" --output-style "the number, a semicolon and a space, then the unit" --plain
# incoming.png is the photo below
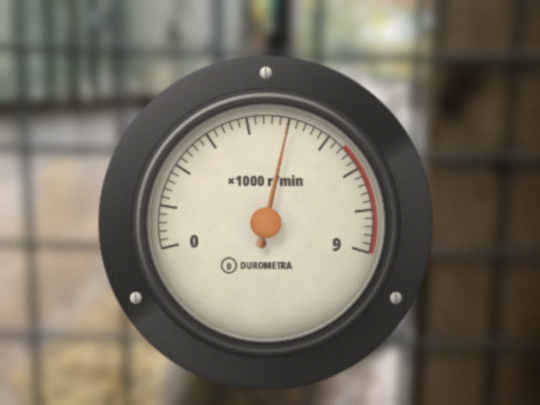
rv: 5000; rpm
